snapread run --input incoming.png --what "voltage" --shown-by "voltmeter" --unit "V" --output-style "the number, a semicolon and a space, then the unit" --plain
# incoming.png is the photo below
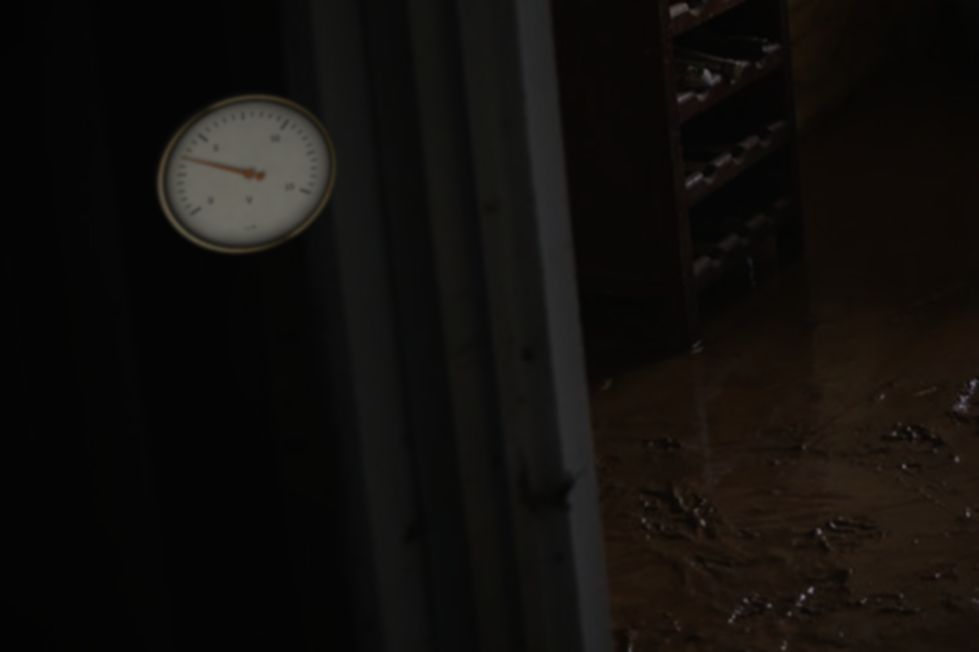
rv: 3.5; V
